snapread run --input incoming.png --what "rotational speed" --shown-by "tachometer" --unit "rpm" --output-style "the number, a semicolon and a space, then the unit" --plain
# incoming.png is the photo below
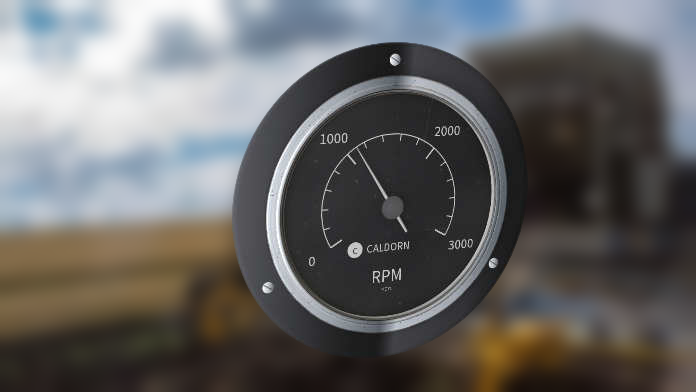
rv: 1100; rpm
